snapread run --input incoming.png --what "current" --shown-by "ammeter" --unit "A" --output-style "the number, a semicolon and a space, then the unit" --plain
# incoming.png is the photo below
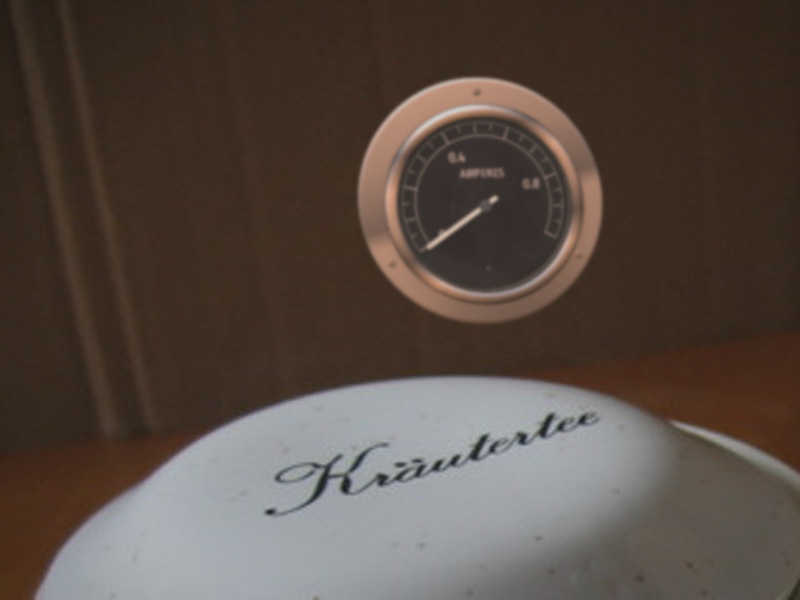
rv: 0; A
